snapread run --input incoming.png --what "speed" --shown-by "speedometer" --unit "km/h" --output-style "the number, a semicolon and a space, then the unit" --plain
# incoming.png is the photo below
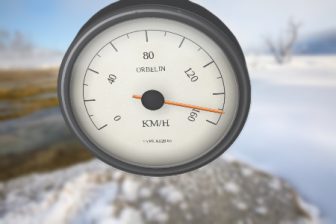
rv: 150; km/h
